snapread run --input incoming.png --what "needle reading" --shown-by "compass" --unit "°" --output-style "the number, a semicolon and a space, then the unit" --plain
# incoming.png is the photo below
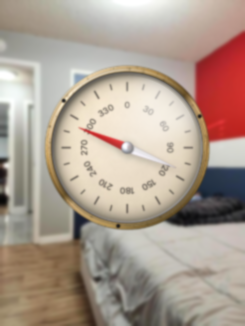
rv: 292.5; °
